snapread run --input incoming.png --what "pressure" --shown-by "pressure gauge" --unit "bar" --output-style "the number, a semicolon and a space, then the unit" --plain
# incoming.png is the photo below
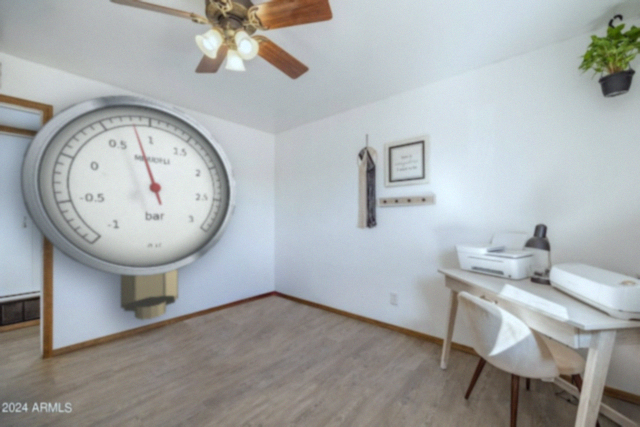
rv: 0.8; bar
